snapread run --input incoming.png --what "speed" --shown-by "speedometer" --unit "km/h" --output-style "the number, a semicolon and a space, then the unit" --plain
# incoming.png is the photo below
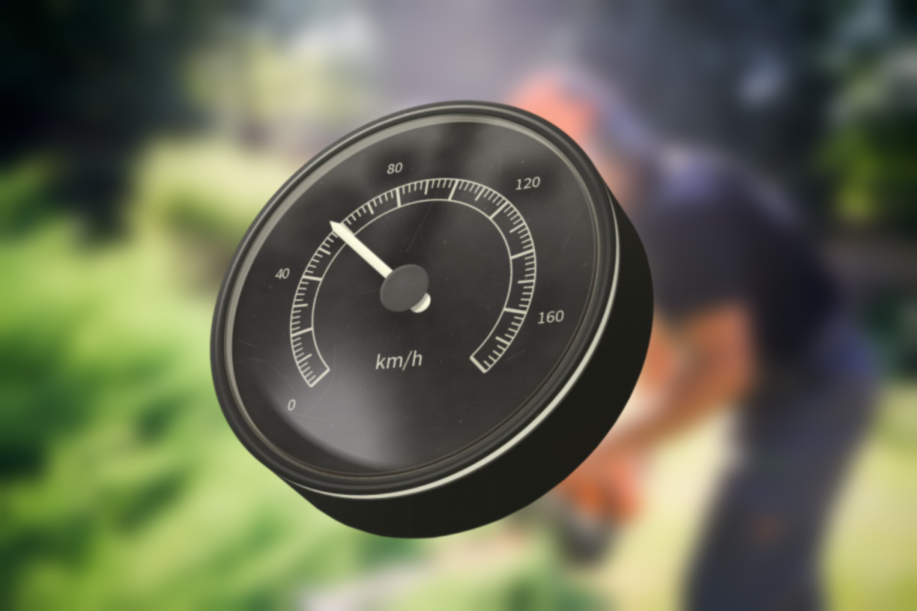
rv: 58; km/h
